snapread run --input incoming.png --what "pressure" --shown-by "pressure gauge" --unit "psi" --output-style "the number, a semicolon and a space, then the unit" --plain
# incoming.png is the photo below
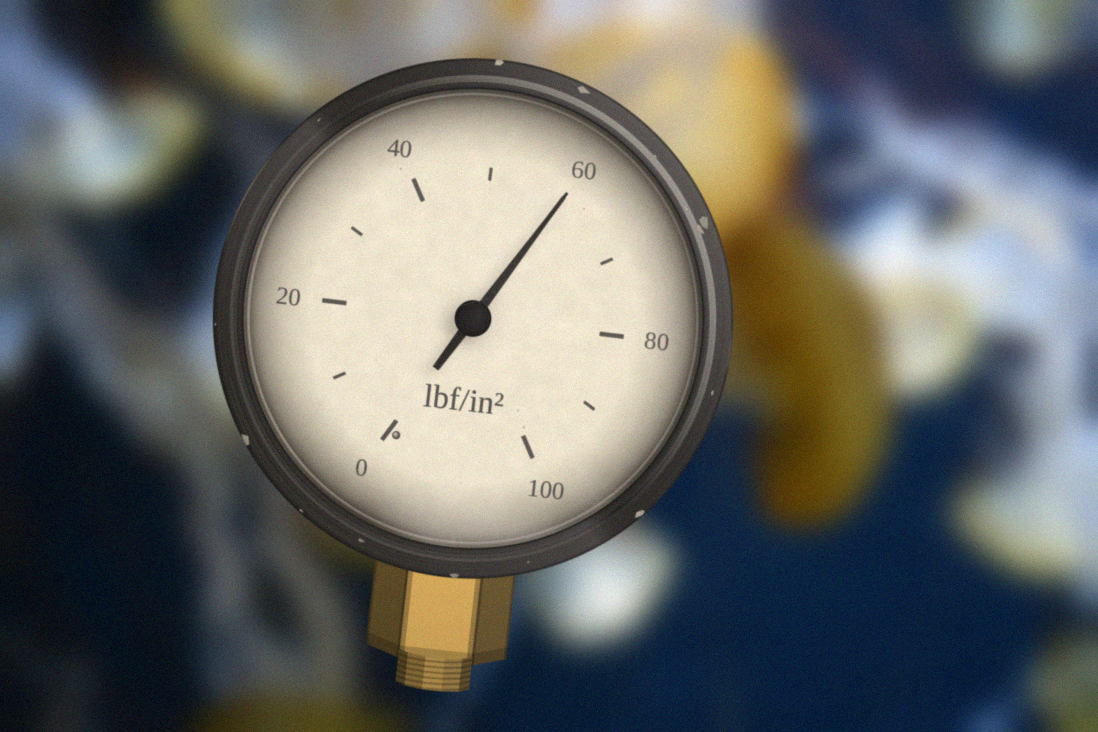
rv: 60; psi
